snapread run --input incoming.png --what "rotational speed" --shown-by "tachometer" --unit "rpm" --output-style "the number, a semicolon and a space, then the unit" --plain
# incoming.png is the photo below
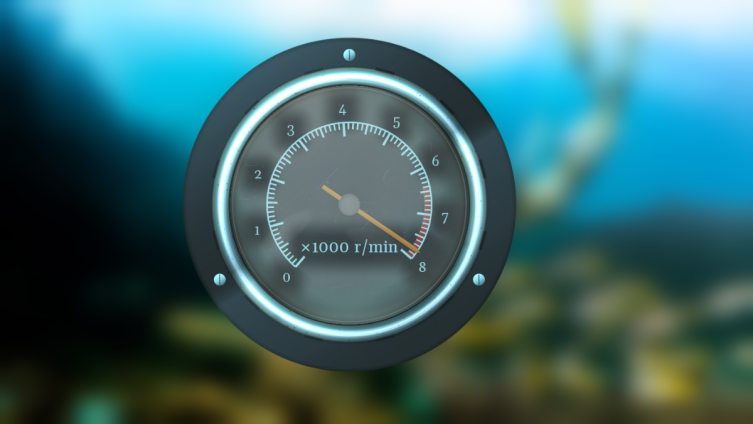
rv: 7800; rpm
